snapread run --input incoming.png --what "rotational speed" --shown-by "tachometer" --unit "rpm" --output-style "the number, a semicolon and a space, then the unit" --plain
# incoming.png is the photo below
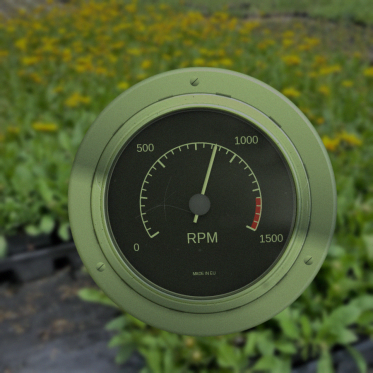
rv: 875; rpm
